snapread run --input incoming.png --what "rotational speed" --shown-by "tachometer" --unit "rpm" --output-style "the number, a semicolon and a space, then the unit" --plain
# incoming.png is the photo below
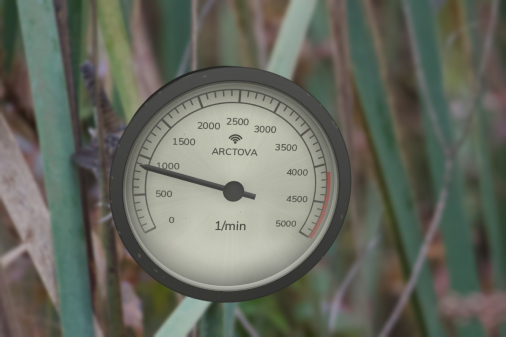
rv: 900; rpm
